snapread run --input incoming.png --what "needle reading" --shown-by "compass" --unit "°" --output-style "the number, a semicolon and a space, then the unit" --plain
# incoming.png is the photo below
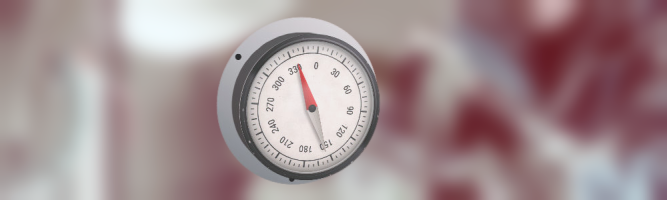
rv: 335; °
